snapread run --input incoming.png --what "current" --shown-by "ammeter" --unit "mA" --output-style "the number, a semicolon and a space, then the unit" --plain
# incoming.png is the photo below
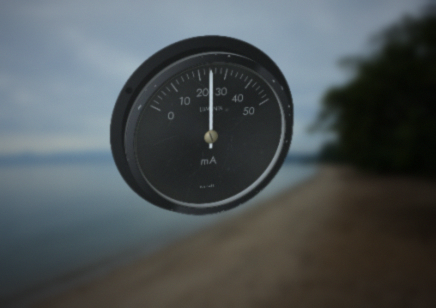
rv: 24; mA
